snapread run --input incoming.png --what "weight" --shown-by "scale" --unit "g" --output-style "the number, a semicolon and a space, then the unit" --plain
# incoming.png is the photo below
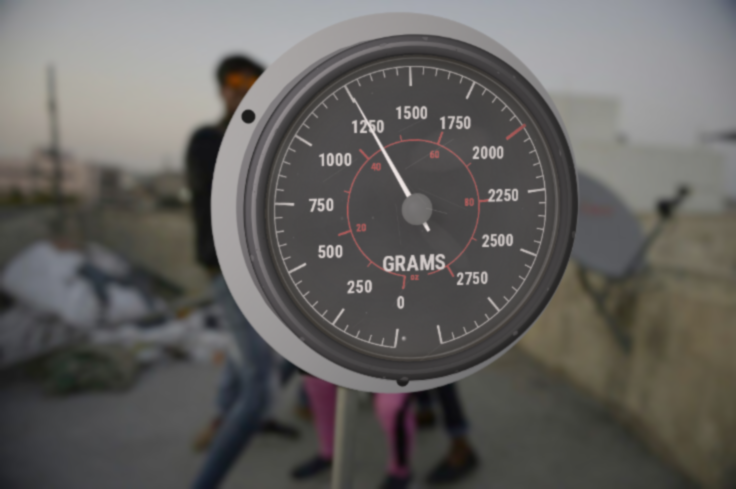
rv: 1250; g
